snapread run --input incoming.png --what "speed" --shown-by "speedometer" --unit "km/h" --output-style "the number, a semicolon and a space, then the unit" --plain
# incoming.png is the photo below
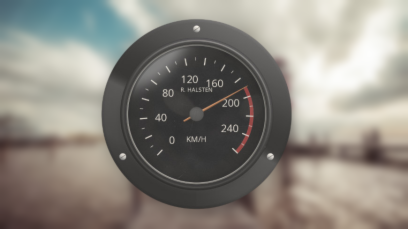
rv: 190; km/h
